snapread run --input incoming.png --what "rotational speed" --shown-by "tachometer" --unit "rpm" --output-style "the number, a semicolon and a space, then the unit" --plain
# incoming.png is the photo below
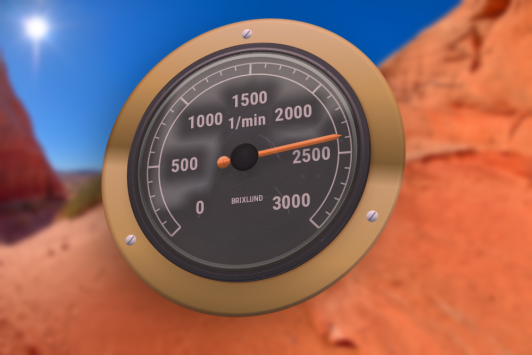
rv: 2400; rpm
